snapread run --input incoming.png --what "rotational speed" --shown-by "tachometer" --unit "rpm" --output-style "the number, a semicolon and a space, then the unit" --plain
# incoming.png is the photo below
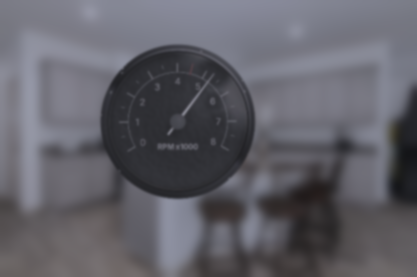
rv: 5250; rpm
